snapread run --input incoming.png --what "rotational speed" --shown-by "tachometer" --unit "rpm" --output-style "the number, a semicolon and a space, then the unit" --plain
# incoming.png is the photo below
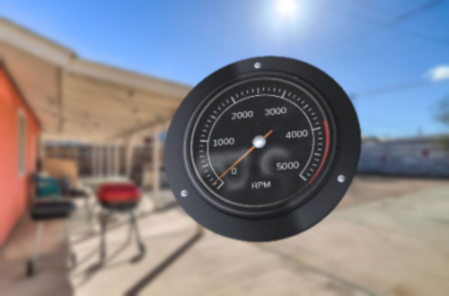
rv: 100; rpm
